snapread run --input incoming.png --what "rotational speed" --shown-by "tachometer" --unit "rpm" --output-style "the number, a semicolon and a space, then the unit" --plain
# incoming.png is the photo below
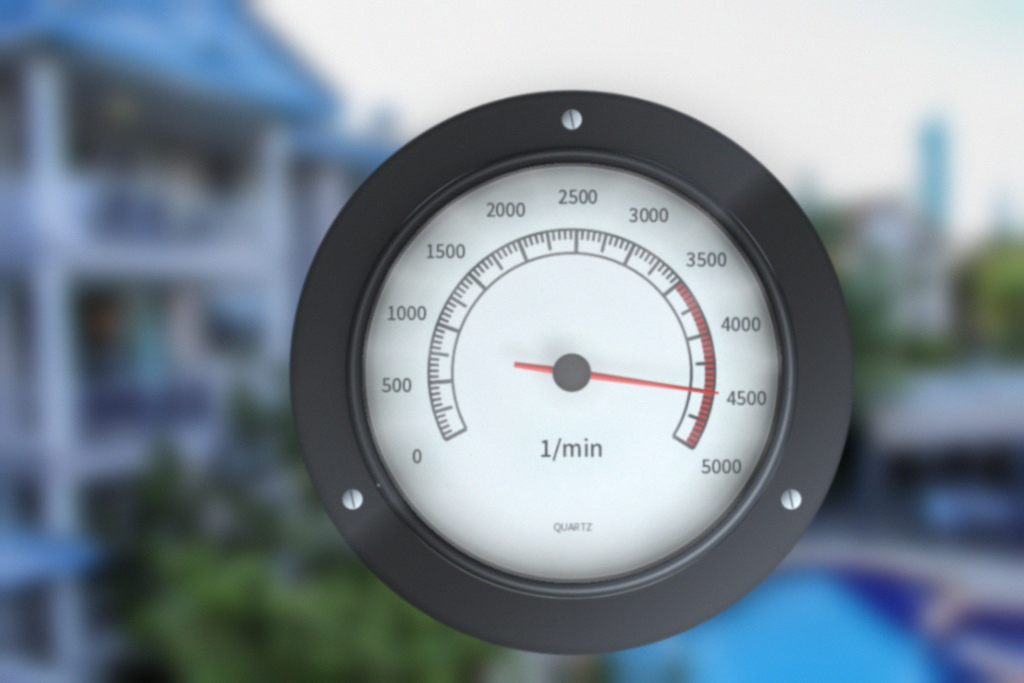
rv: 4500; rpm
